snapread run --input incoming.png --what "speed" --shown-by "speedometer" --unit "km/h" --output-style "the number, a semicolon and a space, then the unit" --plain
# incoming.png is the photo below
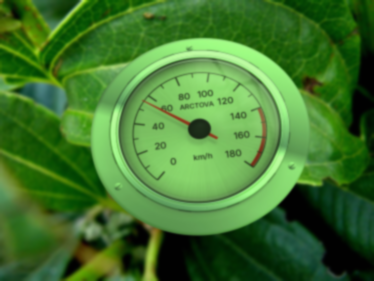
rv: 55; km/h
